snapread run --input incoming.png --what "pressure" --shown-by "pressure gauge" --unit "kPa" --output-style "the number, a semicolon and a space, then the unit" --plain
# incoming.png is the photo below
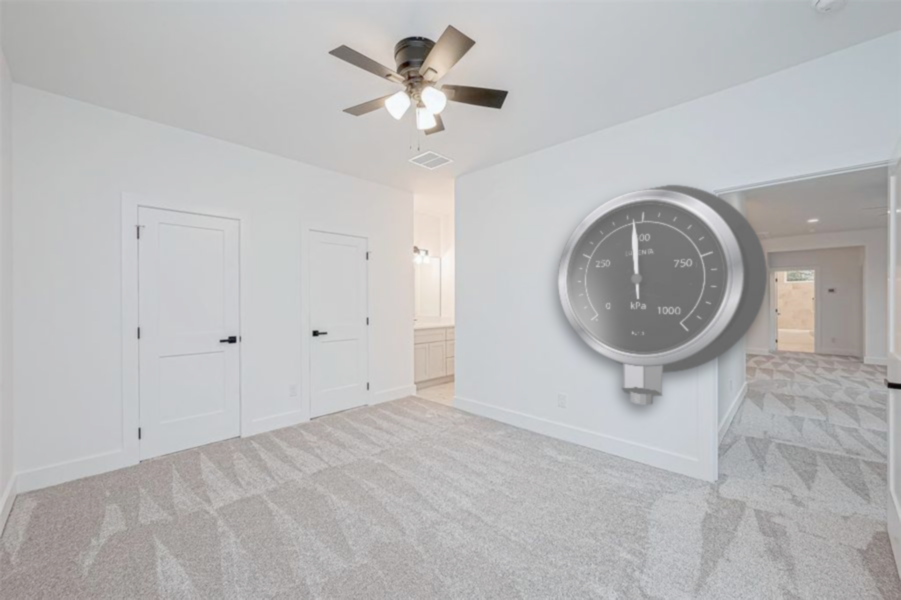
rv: 475; kPa
